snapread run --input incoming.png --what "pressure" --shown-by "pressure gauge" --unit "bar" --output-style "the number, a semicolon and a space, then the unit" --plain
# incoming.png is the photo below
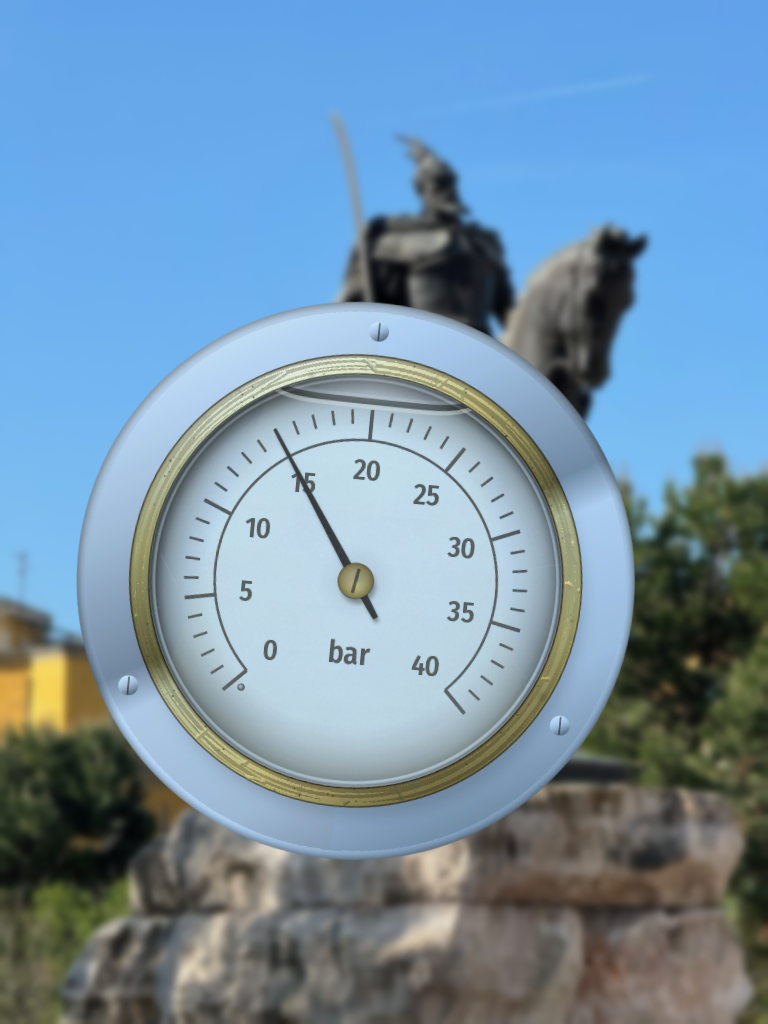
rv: 15; bar
